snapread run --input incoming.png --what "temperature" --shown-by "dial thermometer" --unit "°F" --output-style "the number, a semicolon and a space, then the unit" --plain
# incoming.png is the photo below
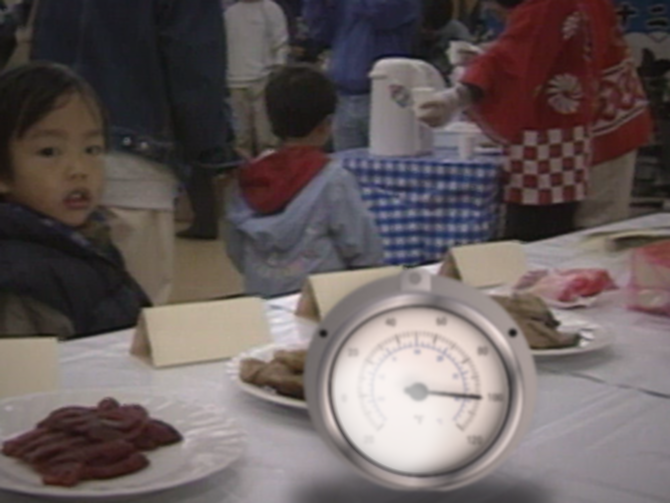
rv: 100; °F
